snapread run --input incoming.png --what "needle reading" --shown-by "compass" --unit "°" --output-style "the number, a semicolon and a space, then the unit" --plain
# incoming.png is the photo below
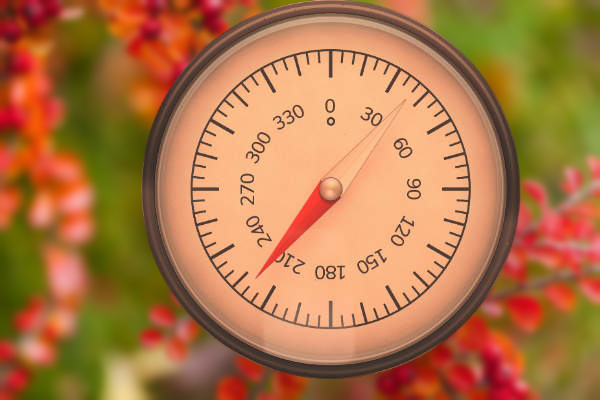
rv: 220; °
